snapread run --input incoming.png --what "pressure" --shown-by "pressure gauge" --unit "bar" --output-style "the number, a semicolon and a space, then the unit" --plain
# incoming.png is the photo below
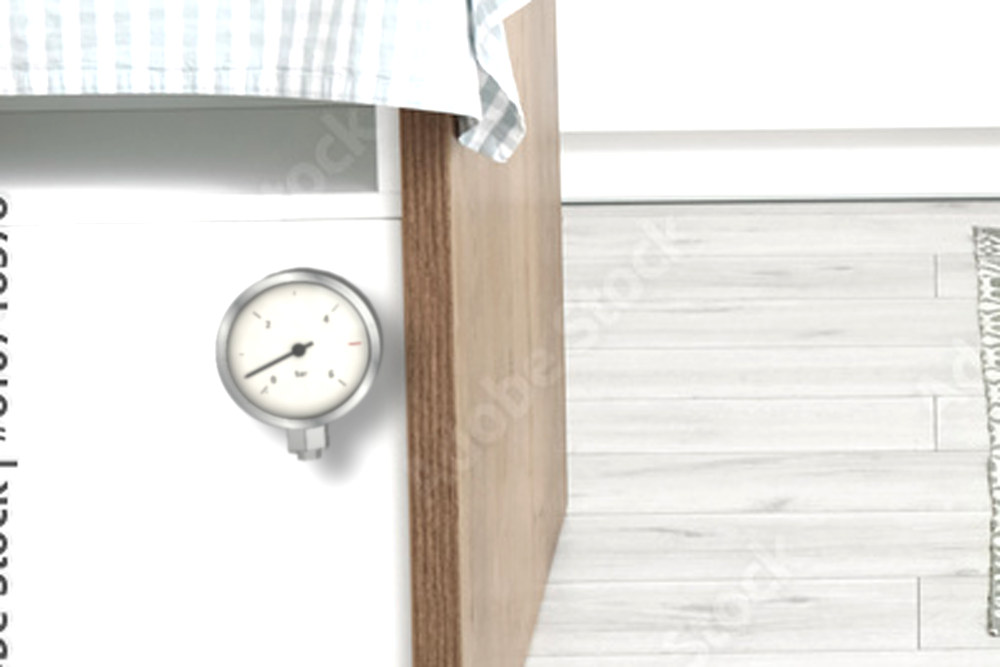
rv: 0.5; bar
